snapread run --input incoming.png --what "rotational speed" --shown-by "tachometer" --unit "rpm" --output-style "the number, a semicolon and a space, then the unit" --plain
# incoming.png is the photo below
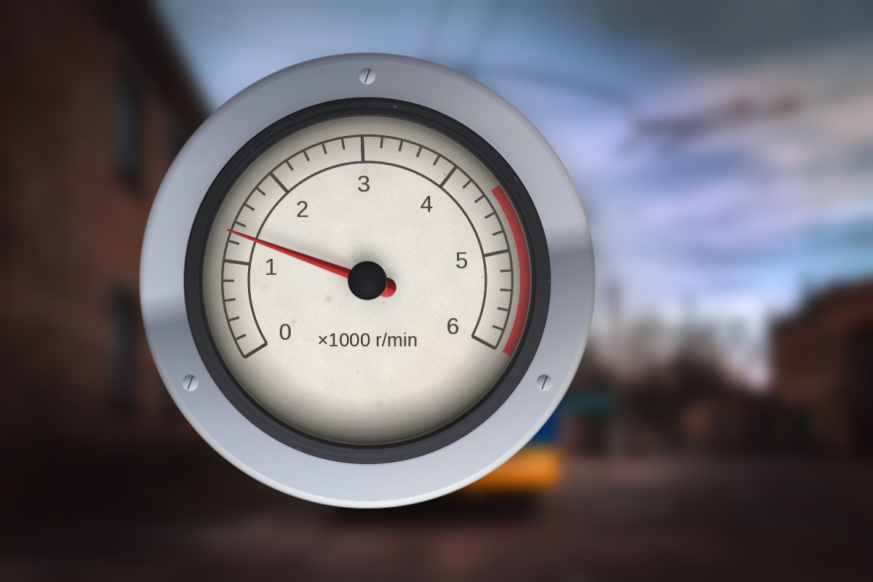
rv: 1300; rpm
